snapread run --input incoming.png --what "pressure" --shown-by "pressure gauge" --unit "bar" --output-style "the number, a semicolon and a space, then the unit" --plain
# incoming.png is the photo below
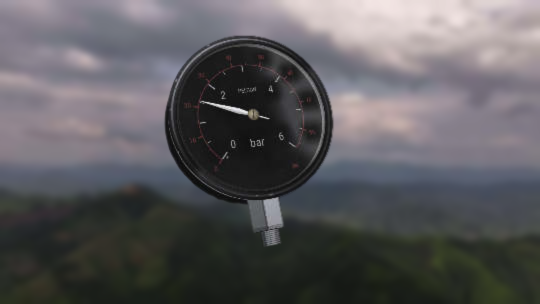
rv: 1.5; bar
